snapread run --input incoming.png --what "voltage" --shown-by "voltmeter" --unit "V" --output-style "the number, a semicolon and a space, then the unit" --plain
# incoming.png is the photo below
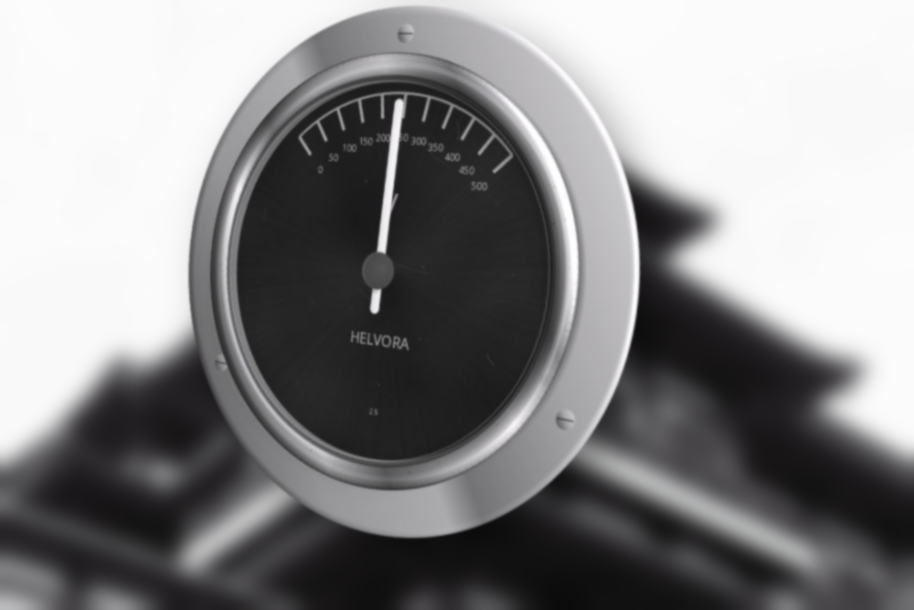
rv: 250; V
